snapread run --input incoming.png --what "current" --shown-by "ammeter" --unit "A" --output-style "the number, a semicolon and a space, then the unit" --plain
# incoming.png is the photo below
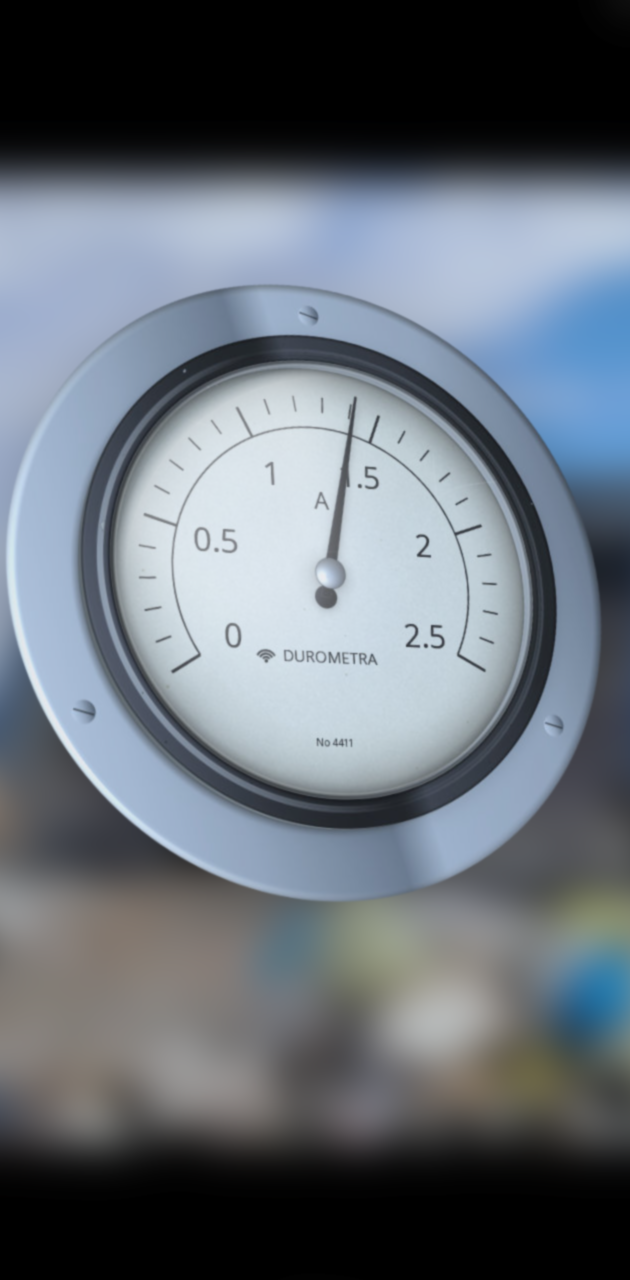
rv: 1.4; A
